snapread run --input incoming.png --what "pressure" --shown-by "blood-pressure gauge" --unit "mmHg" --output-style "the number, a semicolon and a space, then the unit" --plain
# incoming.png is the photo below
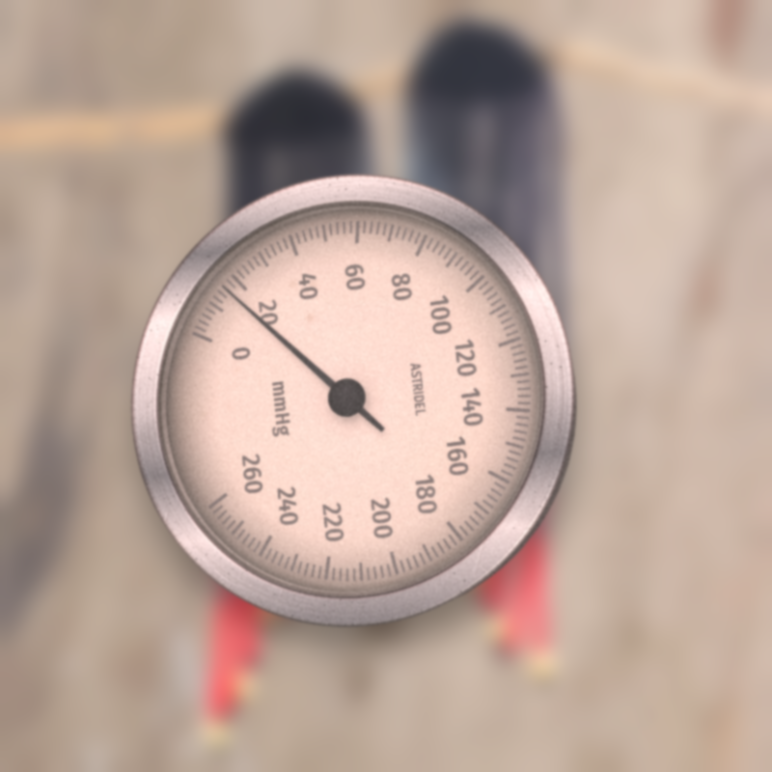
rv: 16; mmHg
